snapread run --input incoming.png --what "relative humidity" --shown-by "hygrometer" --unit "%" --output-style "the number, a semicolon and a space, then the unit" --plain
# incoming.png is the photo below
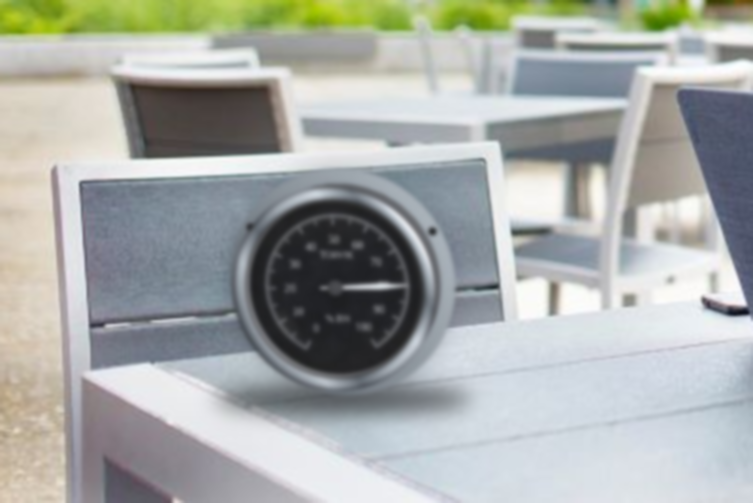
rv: 80; %
